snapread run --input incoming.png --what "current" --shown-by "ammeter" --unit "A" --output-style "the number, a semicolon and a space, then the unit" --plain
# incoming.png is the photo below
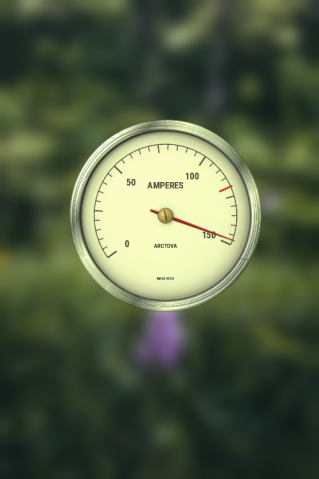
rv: 147.5; A
